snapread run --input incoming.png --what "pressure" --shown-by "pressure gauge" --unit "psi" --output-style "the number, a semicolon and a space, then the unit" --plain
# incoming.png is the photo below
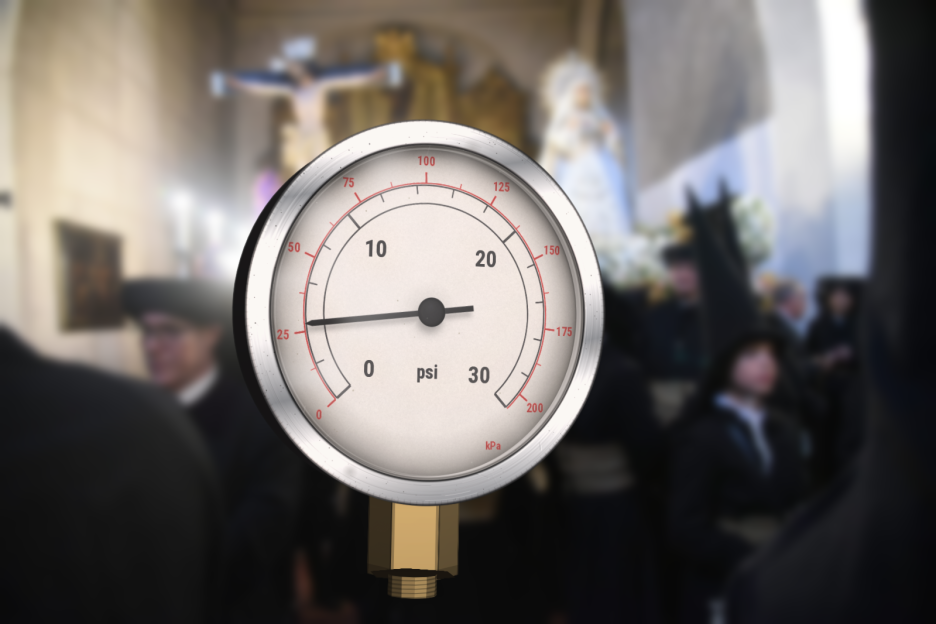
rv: 4; psi
